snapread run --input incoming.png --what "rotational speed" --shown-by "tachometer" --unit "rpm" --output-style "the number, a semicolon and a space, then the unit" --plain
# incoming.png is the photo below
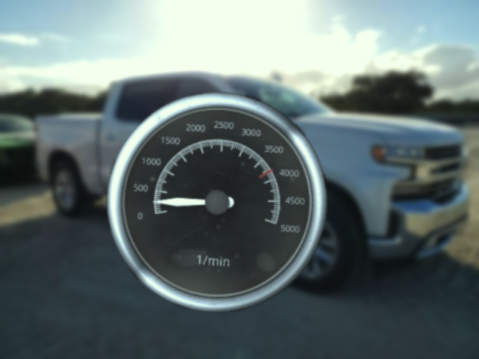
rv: 250; rpm
